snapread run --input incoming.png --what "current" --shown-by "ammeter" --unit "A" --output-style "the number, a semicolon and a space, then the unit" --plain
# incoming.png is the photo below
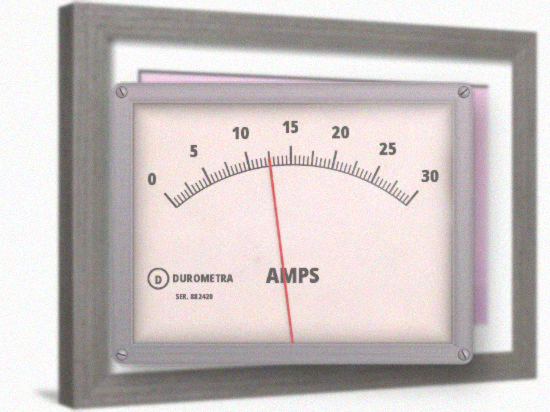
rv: 12.5; A
